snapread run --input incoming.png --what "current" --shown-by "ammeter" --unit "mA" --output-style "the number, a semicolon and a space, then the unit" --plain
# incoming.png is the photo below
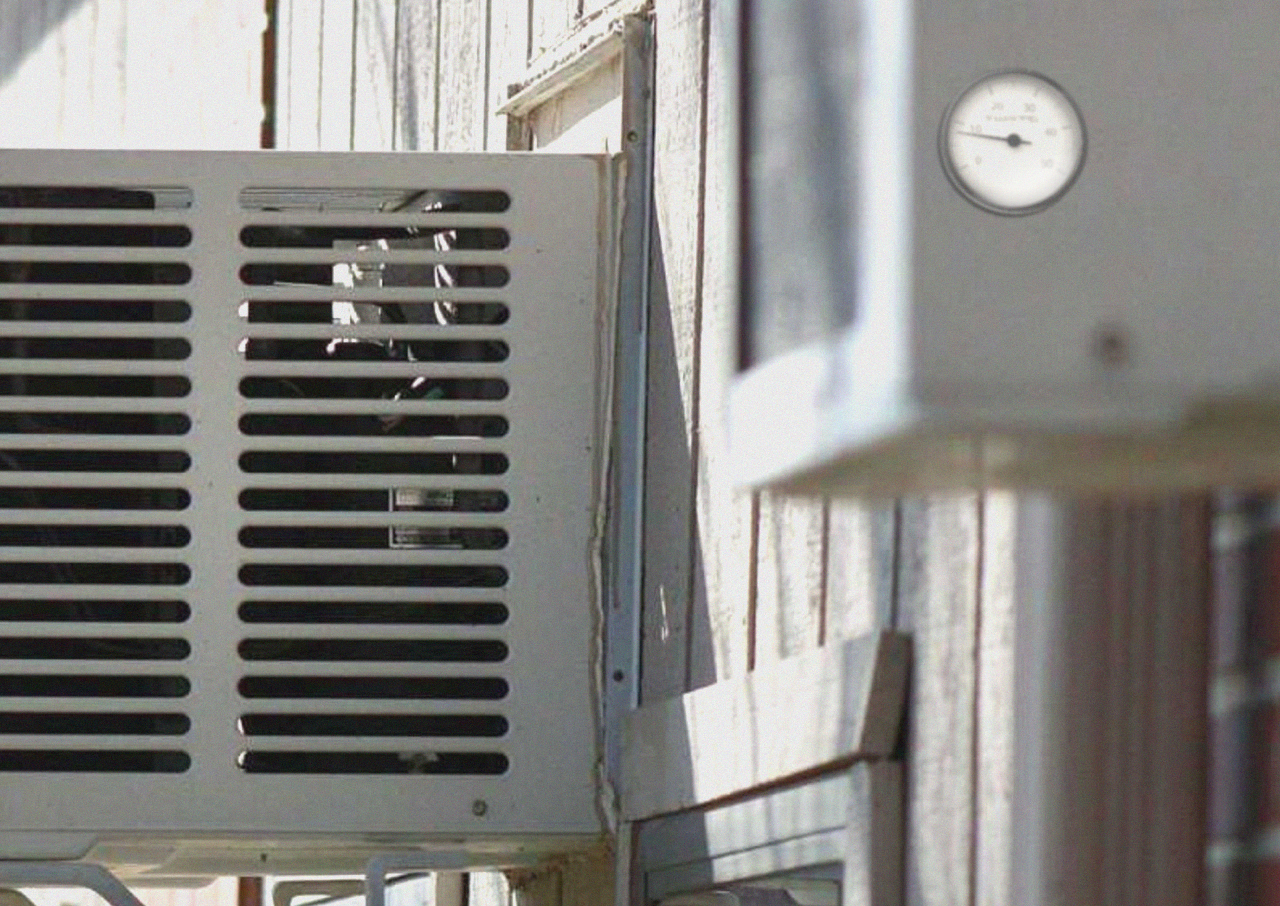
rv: 7.5; mA
